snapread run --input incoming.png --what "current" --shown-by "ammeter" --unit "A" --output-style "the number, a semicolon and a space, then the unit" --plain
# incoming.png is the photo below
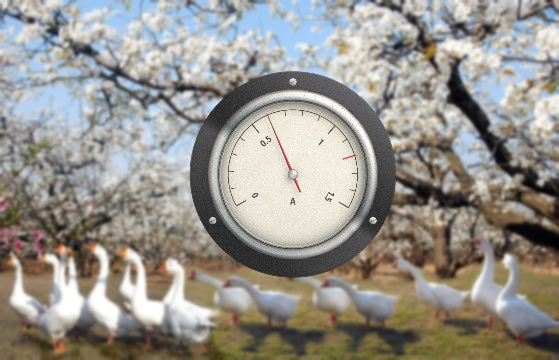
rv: 0.6; A
